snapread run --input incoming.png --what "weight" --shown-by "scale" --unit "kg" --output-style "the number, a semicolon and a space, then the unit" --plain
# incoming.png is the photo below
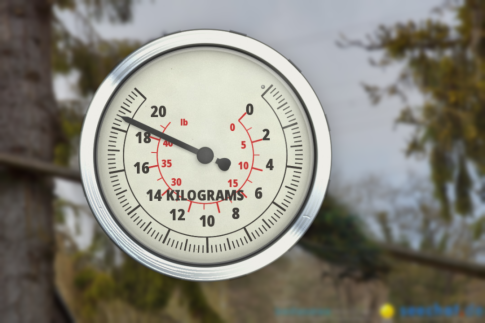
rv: 18.6; kg
